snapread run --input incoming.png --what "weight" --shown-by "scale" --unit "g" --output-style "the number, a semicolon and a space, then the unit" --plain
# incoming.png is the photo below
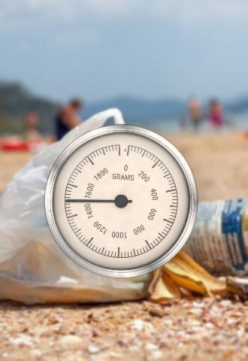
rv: 1500; g
